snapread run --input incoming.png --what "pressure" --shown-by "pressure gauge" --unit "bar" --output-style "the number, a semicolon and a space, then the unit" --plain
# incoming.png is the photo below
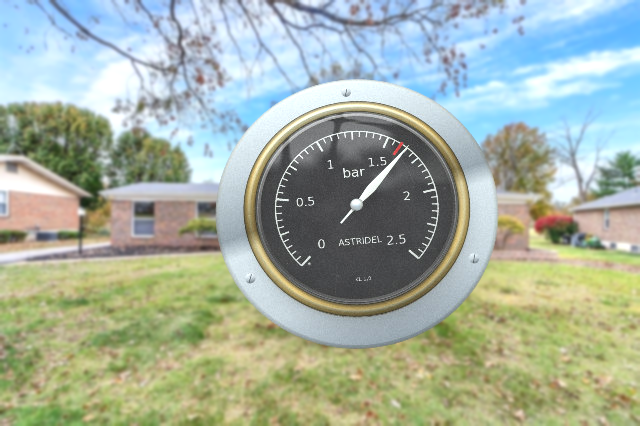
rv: 1.65; bar
